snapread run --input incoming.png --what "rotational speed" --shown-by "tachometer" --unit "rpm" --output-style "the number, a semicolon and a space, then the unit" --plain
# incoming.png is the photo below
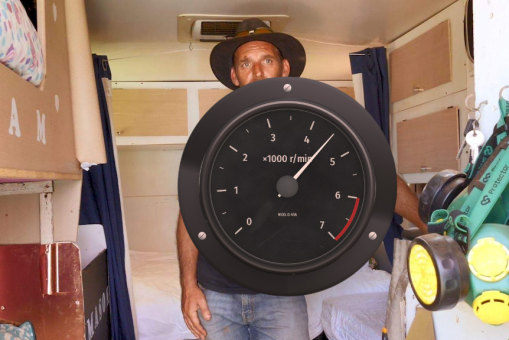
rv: 4500; rpm
